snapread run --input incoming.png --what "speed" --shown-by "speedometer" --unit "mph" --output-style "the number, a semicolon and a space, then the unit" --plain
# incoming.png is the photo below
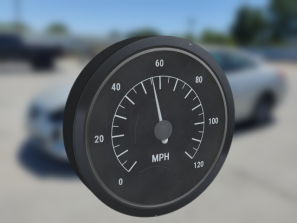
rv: 55; mph
